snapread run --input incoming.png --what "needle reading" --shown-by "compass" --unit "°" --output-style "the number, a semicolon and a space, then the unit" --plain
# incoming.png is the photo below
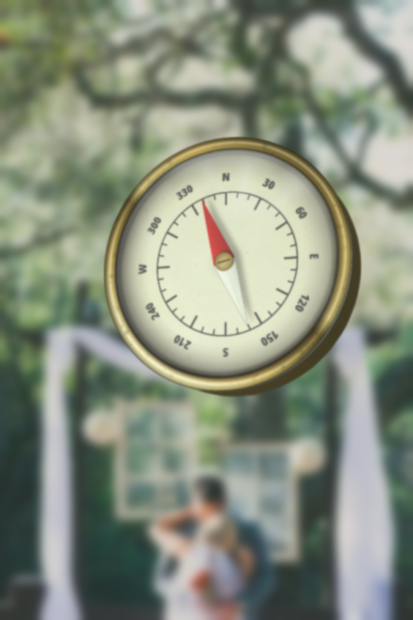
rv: 340; °
